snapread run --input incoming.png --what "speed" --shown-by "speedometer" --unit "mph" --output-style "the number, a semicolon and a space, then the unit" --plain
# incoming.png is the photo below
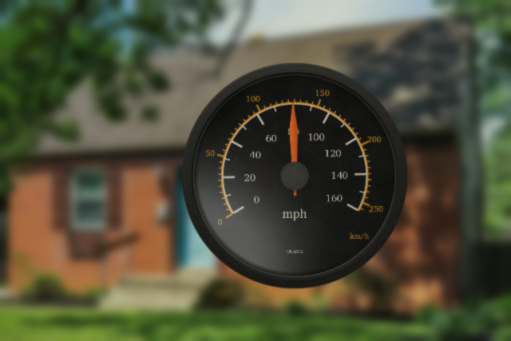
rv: 80; mph
